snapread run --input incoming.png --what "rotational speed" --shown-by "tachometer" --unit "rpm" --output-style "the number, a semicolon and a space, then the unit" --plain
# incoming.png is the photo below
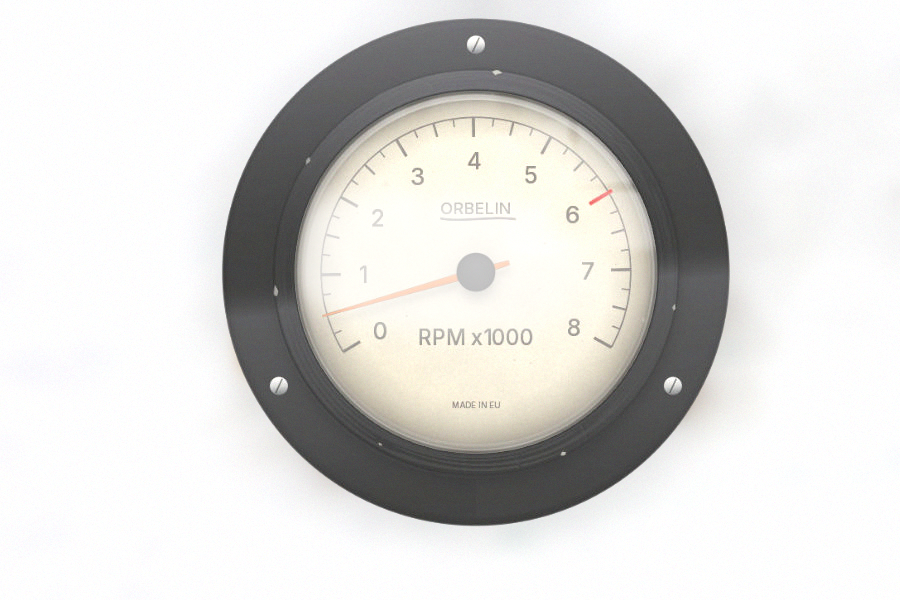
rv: 500; rpm
